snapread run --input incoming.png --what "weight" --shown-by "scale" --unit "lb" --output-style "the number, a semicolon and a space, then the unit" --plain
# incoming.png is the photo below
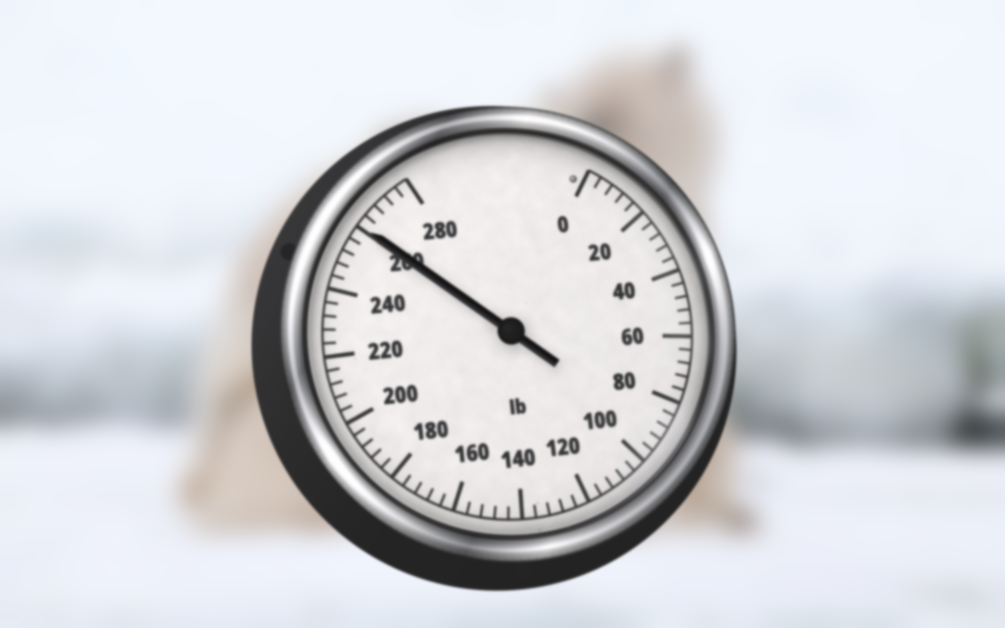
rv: 260; lb
